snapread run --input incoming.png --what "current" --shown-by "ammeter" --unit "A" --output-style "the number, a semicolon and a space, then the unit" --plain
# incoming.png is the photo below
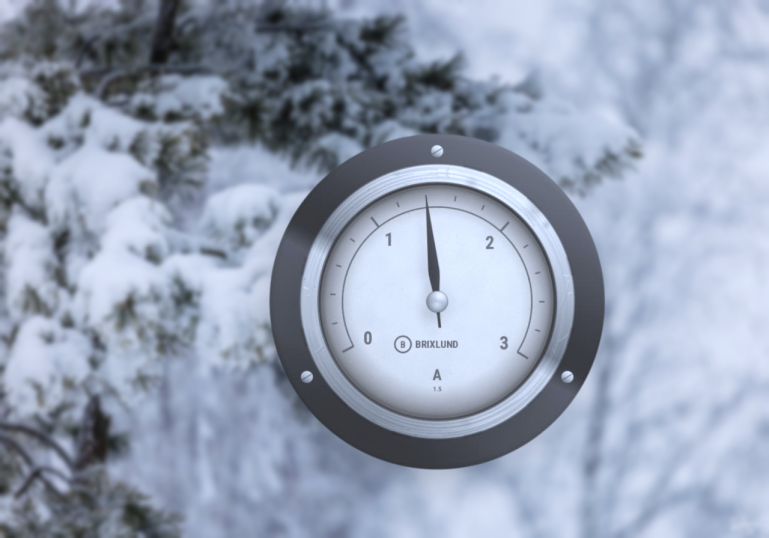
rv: 1.4; A
